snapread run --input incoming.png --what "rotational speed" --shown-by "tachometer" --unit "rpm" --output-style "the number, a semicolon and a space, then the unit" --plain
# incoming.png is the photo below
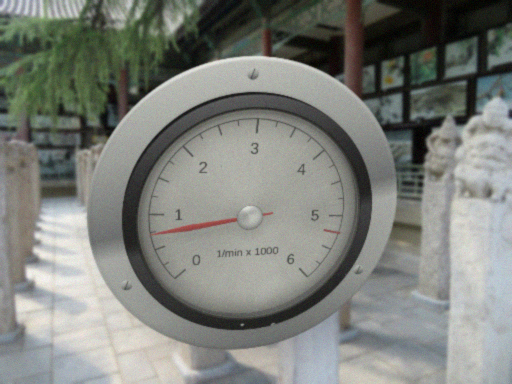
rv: 750; rpm
